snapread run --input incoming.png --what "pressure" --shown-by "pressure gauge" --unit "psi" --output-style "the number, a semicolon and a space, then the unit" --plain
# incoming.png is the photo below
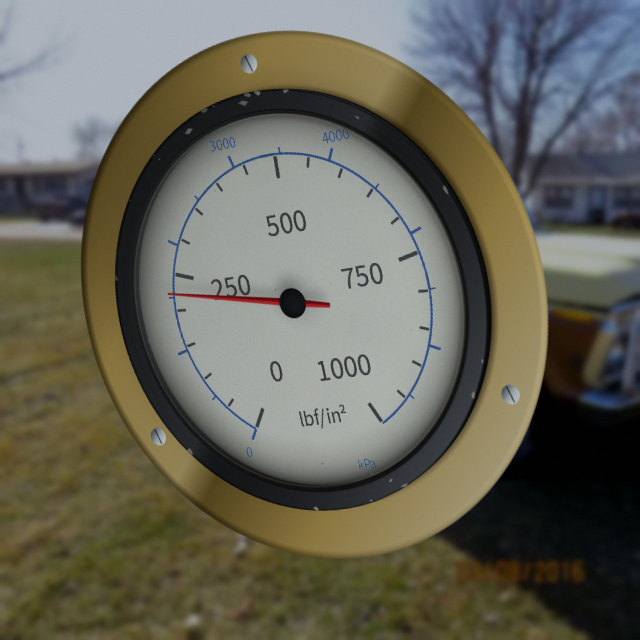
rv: 225; psi
